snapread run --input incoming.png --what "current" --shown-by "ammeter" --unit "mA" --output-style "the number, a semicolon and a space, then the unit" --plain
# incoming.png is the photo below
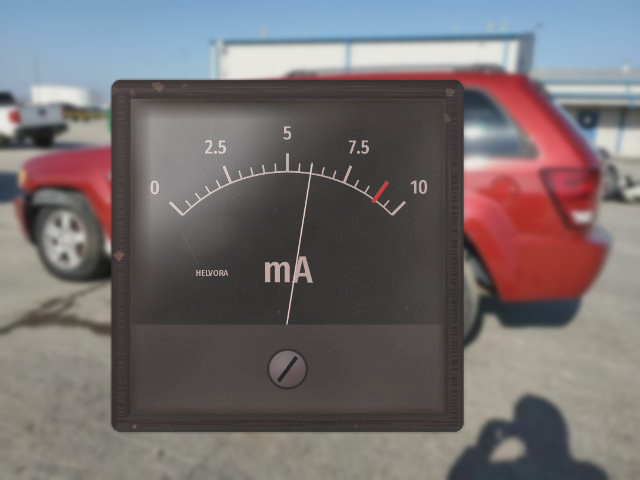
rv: 6; mA
